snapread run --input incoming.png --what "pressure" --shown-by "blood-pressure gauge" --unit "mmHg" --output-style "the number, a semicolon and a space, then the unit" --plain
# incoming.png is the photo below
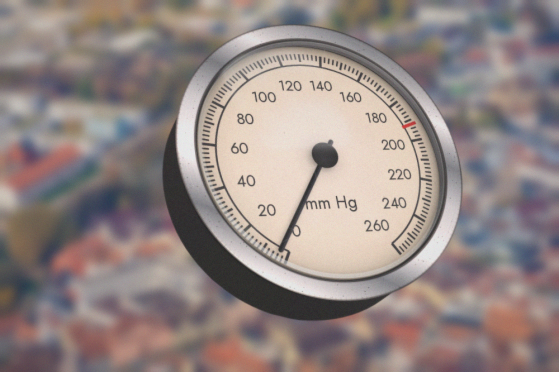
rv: 4; mmHg
